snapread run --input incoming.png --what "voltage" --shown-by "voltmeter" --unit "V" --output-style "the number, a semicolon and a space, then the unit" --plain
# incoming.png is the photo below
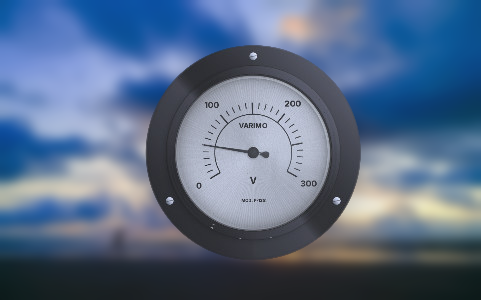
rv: 50; V
